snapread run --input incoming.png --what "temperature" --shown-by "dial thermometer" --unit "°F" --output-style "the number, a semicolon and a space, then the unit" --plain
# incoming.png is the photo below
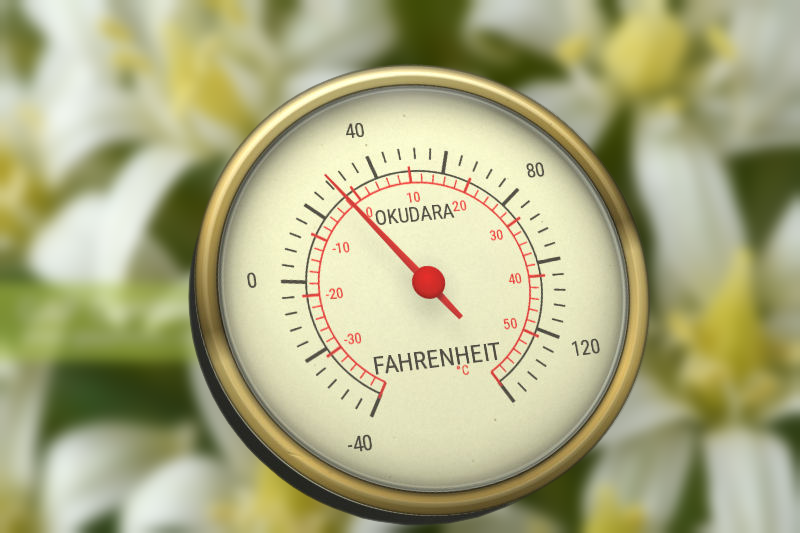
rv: 28; °F
